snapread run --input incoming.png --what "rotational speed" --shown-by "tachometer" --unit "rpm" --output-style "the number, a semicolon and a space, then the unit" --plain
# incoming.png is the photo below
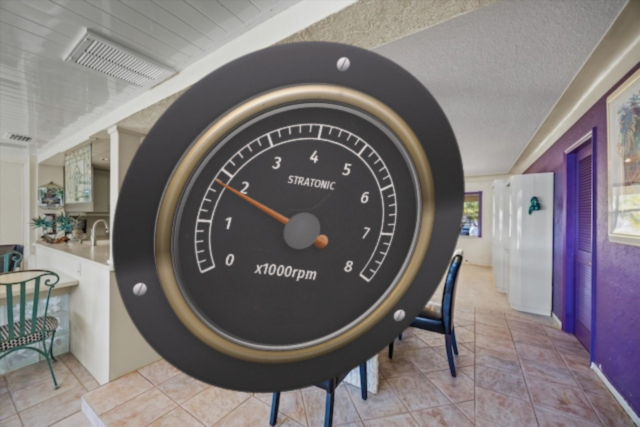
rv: 1800; rpm
